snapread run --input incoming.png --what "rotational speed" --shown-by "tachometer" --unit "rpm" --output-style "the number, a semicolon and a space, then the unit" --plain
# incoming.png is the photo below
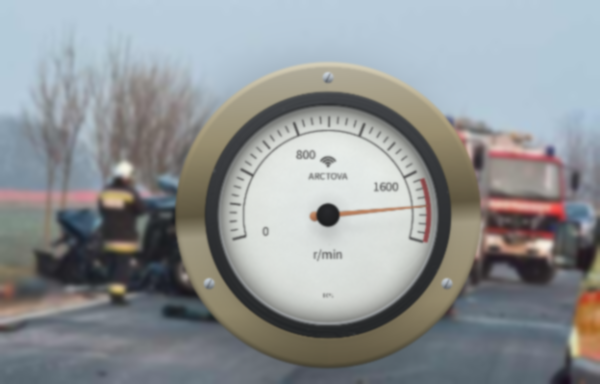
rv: 1800; rpm
